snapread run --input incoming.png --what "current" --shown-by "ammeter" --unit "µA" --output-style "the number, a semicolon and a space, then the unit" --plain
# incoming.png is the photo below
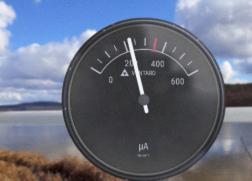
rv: 225; µA
